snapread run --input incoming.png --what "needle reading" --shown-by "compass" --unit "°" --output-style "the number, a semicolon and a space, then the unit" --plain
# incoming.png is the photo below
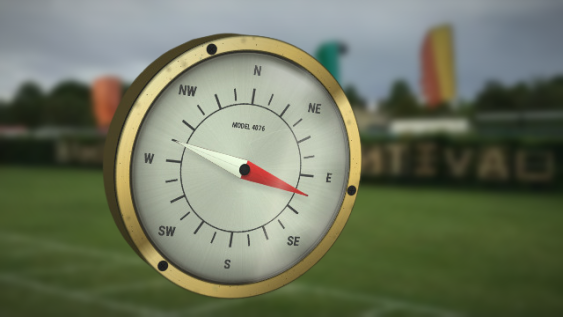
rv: 105; °
